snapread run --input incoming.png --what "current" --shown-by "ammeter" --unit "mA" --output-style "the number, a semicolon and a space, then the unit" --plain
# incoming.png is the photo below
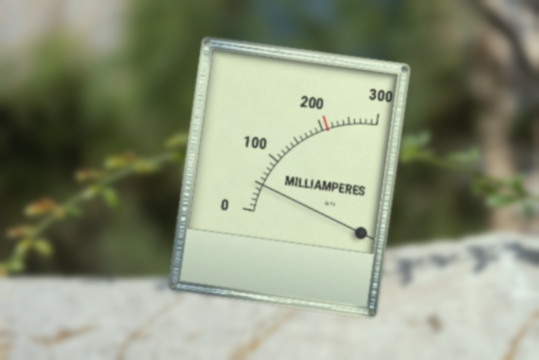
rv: 50; mA
